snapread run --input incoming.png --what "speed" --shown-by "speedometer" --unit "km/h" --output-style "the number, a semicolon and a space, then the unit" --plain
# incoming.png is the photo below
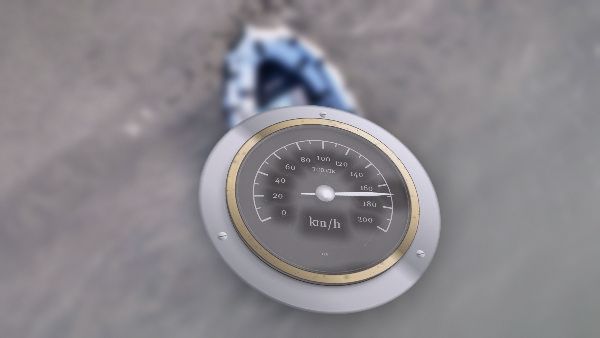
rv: 170; km/h
